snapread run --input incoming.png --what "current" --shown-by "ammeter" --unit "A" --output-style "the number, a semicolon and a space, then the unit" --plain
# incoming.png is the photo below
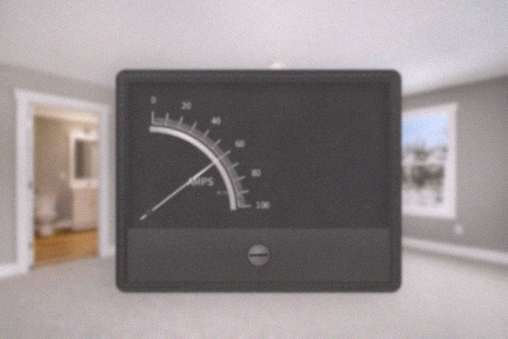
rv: 60; A
